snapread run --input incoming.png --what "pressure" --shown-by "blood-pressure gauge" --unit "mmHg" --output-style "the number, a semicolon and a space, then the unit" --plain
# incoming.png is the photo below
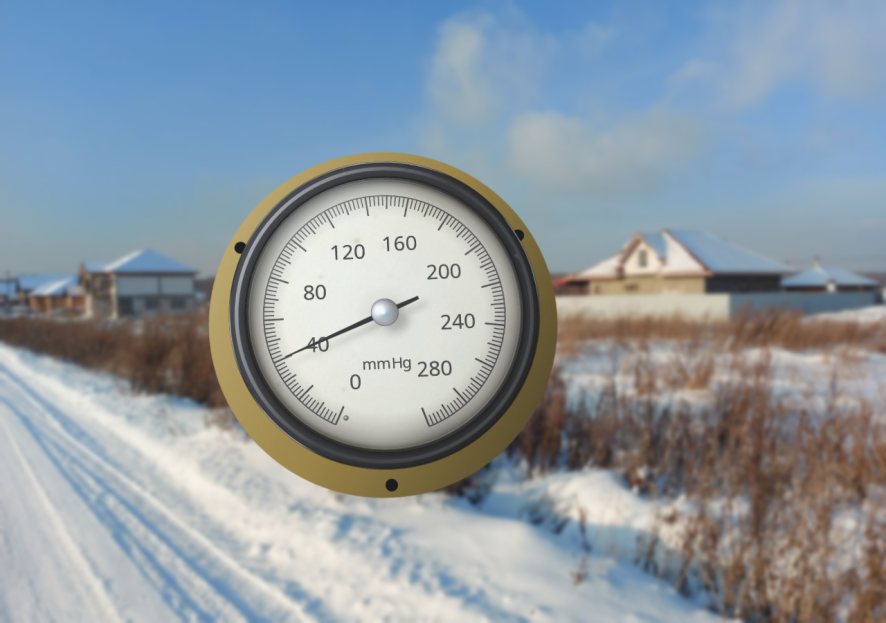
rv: 40; mmHg
